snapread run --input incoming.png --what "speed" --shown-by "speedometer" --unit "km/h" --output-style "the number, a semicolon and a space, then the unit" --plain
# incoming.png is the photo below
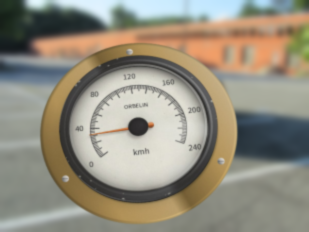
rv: 30; km/h
